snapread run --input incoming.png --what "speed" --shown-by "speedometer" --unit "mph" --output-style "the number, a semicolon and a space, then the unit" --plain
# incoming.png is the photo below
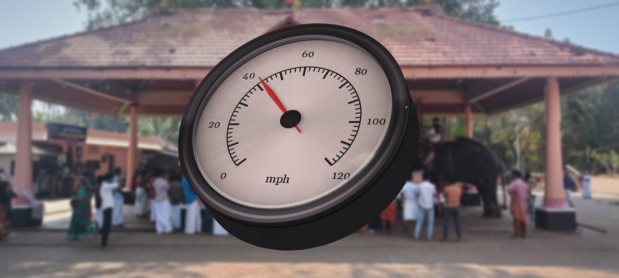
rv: 42; mph
